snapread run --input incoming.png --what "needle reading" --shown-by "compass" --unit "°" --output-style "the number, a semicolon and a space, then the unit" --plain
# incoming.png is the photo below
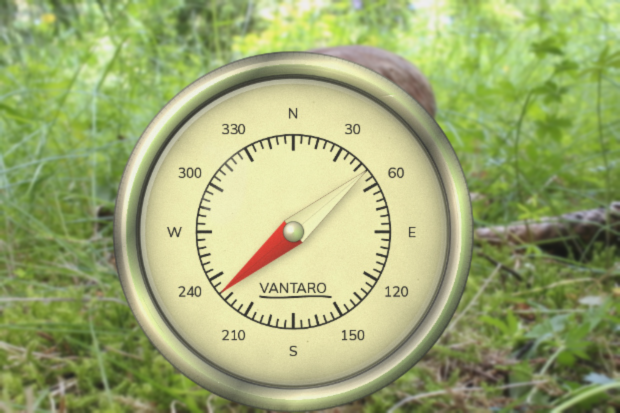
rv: 230; °
